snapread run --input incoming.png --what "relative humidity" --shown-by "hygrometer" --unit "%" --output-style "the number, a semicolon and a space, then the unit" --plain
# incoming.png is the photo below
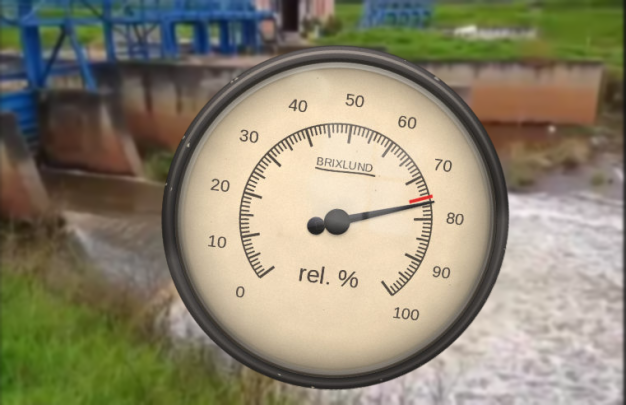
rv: 76; %
